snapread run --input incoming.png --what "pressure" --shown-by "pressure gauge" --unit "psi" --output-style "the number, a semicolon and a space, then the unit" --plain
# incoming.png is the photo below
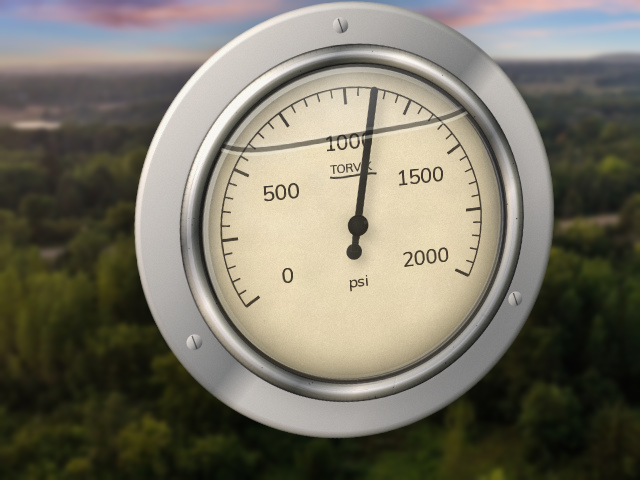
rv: 1100; psi
